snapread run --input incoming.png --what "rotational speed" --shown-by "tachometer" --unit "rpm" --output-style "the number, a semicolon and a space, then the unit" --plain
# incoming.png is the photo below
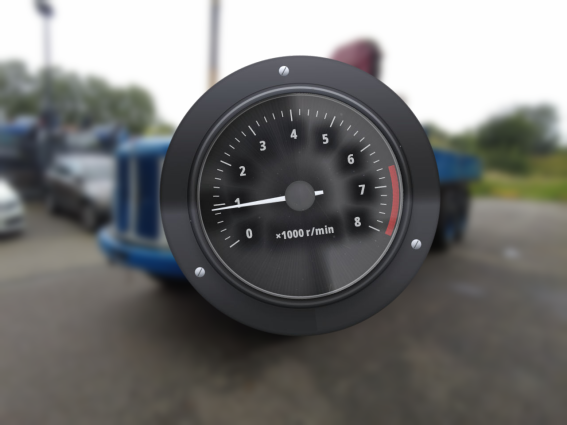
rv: 900; rpm
